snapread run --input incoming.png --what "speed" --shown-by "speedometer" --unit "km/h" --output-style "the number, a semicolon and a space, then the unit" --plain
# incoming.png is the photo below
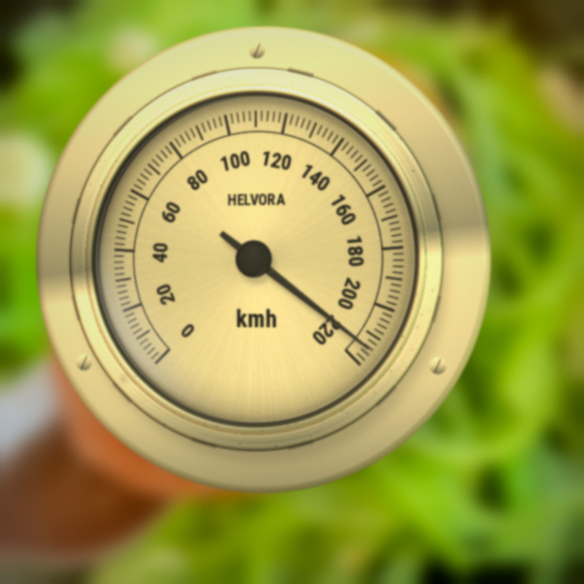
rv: 214; km/h
